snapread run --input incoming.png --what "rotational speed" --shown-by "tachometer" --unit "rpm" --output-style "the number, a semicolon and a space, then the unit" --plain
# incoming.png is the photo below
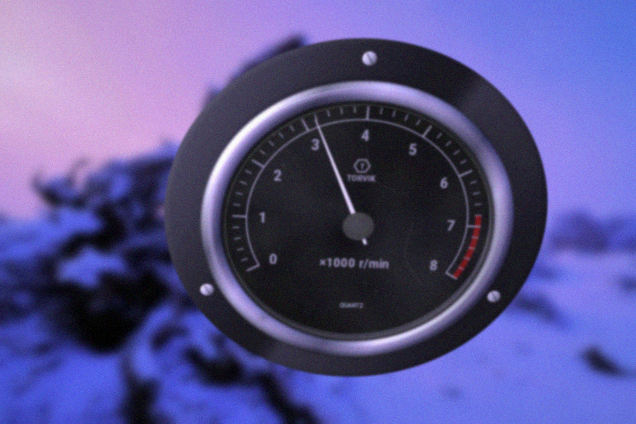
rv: 3200; rpm
